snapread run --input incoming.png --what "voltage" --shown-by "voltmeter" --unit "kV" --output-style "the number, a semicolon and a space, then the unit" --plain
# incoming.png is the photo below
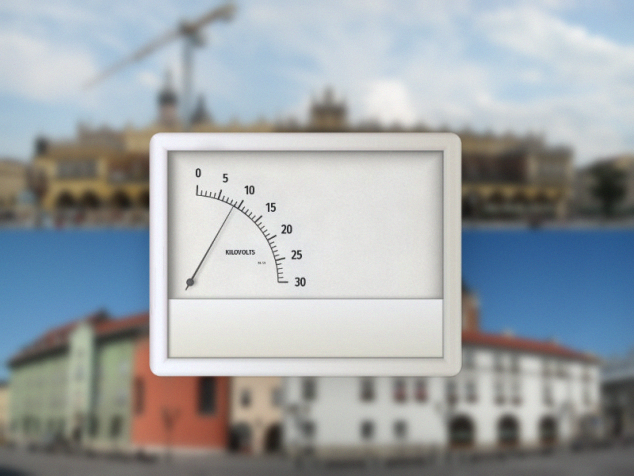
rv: 9; kV
